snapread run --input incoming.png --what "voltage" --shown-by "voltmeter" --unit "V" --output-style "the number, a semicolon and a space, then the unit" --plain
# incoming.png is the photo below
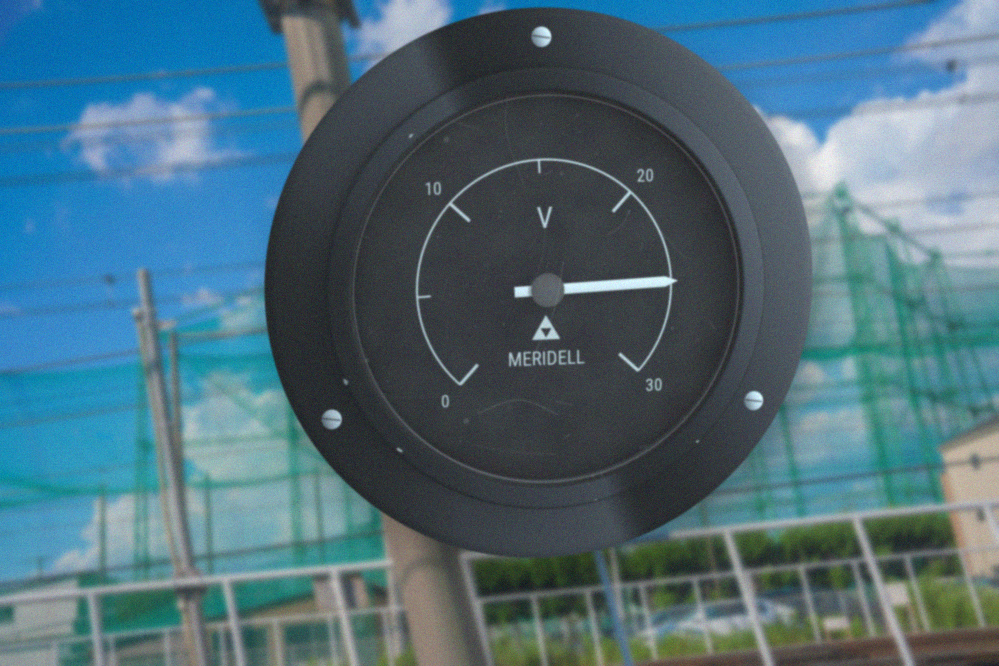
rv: 25; V
